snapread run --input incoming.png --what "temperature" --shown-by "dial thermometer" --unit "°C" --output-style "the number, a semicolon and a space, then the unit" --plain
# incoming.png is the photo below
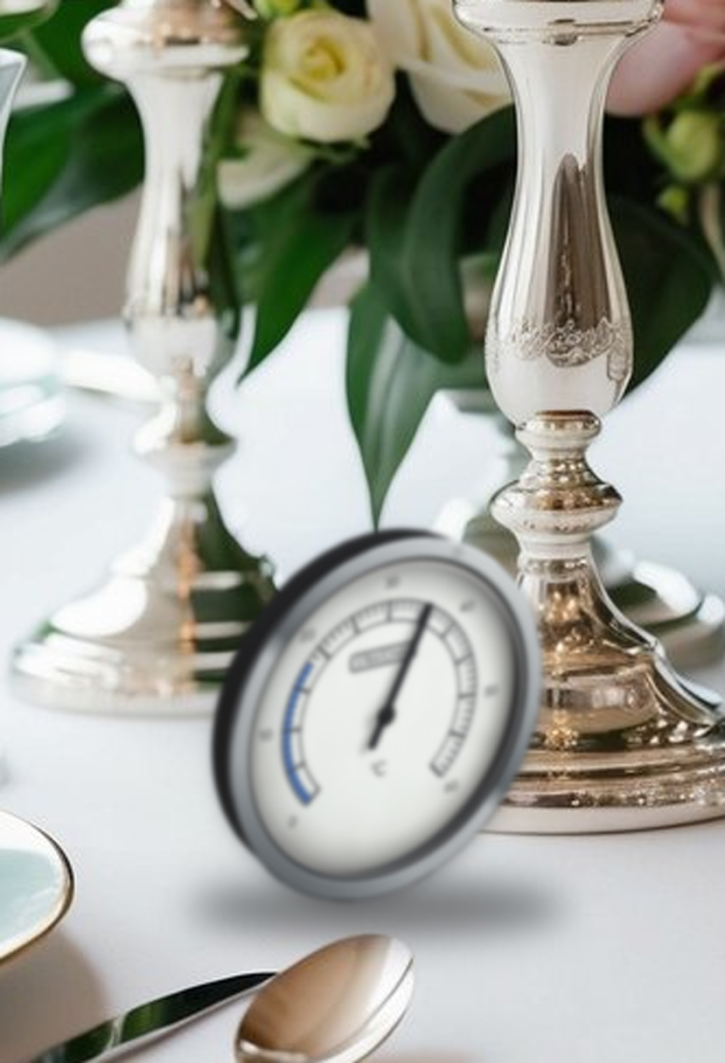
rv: 35; °C
